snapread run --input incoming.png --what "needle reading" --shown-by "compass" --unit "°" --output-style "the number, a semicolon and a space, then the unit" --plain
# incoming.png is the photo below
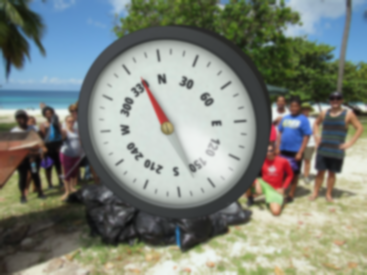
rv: 340; °
